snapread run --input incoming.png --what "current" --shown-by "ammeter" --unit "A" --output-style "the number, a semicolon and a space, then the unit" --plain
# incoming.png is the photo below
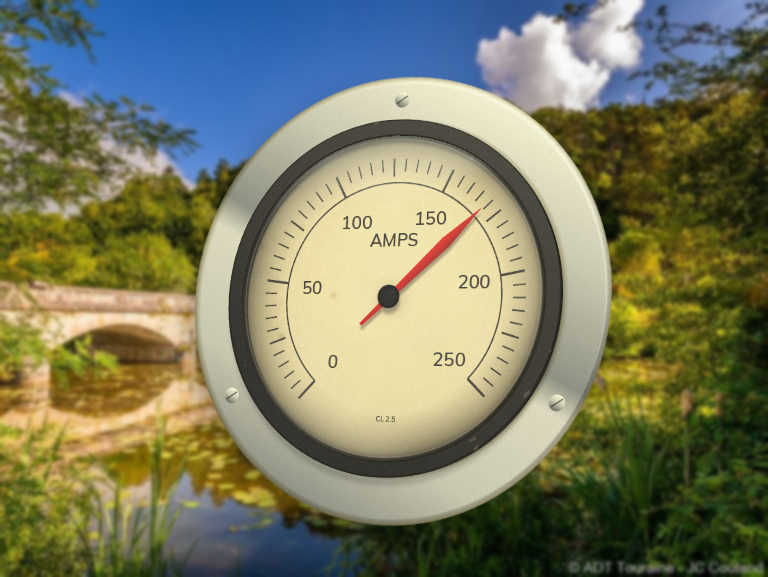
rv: 170; A
